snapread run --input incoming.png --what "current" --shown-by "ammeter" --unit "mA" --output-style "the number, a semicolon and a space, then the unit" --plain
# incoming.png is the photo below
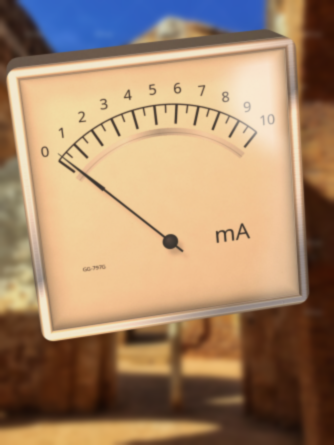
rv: 0.25; mA
